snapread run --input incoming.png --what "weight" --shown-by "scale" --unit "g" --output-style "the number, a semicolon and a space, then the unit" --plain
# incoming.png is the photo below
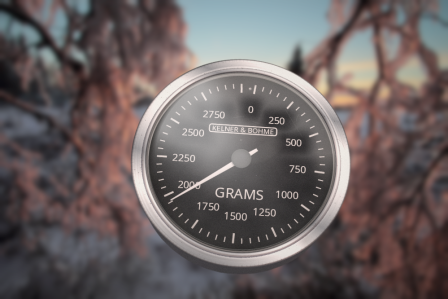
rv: 1950; g
